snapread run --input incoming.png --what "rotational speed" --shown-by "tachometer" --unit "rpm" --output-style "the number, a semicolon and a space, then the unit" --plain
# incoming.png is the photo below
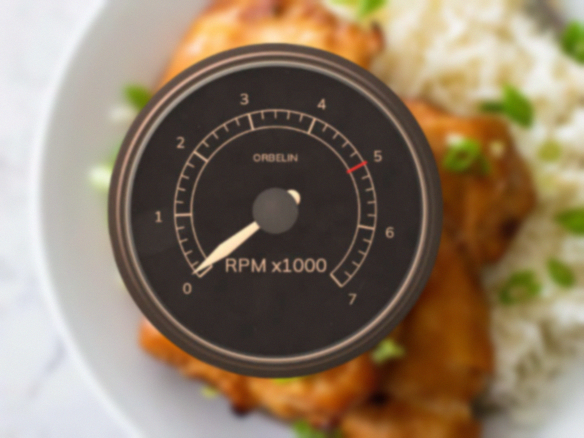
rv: 100; rpm
